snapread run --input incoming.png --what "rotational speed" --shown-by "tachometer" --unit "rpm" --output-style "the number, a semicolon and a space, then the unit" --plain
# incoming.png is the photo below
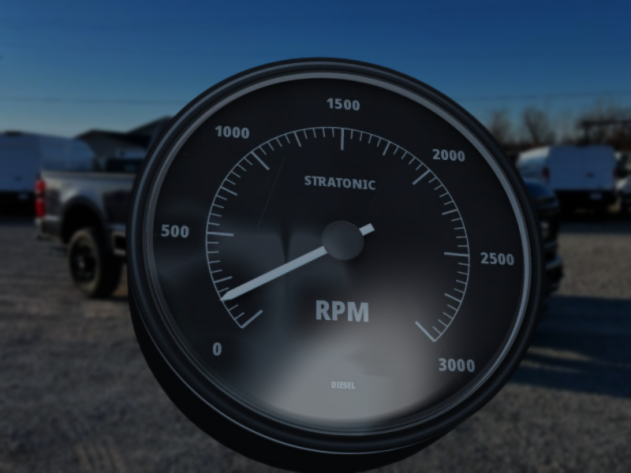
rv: 150; rpm
